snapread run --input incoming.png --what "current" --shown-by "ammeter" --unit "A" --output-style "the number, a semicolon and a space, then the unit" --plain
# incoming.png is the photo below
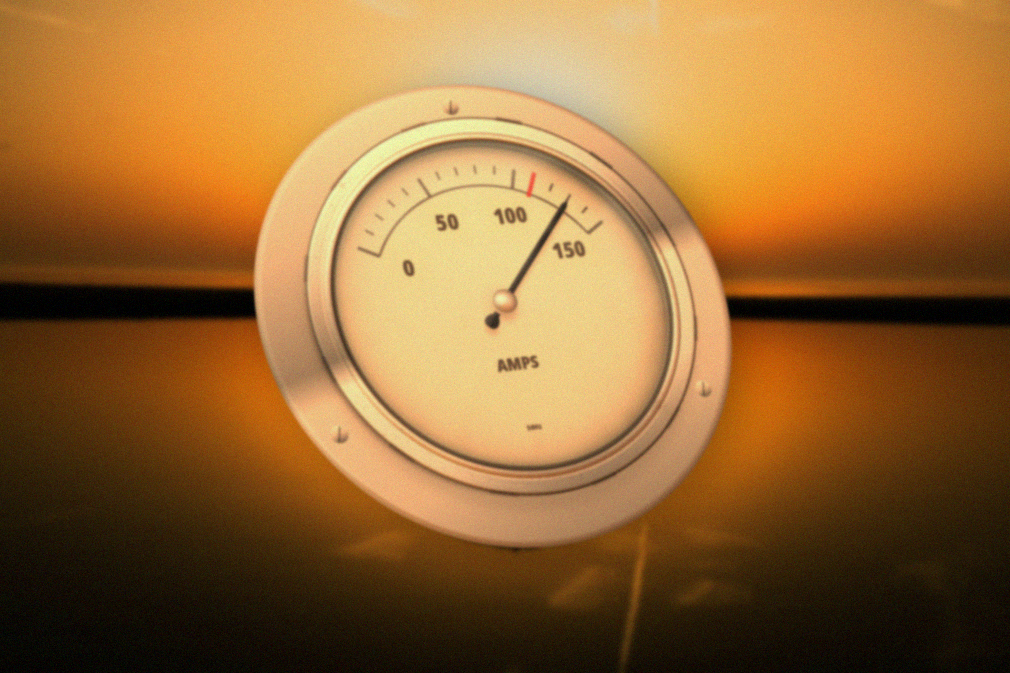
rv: 130; A
